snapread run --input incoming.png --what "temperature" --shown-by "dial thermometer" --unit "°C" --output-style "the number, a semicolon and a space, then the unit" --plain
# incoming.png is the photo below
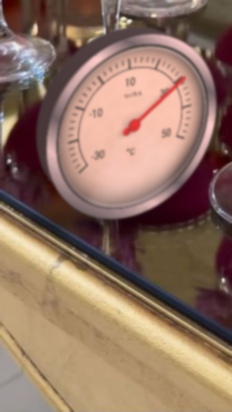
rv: 30; °C
